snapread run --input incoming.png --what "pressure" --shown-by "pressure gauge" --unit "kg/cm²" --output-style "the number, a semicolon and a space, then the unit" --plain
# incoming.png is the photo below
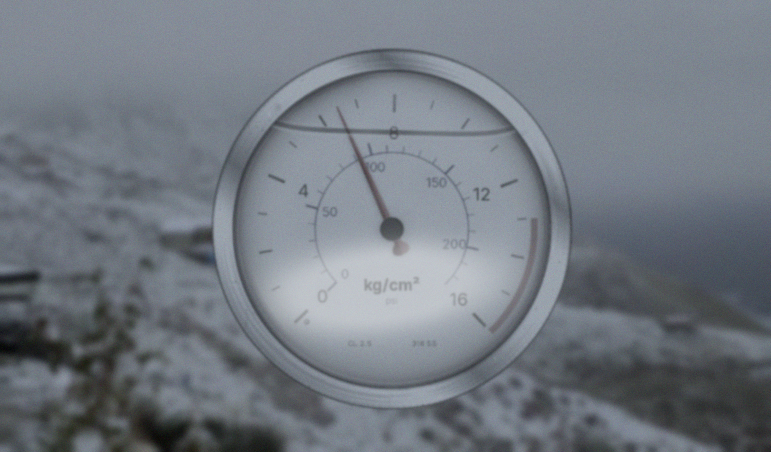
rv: 6.5; kg/cm²
